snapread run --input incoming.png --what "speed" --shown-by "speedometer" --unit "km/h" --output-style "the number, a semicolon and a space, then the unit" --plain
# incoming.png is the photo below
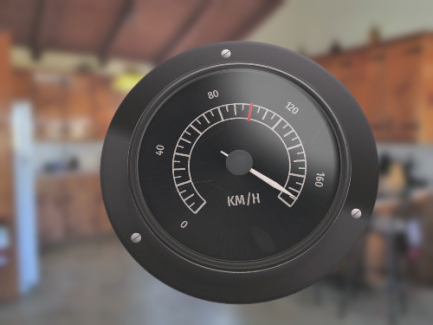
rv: 175; km/h
